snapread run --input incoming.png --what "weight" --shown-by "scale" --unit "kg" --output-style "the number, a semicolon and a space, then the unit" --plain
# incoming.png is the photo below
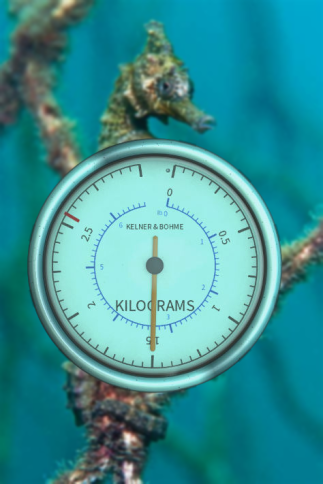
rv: 1.5; kg
